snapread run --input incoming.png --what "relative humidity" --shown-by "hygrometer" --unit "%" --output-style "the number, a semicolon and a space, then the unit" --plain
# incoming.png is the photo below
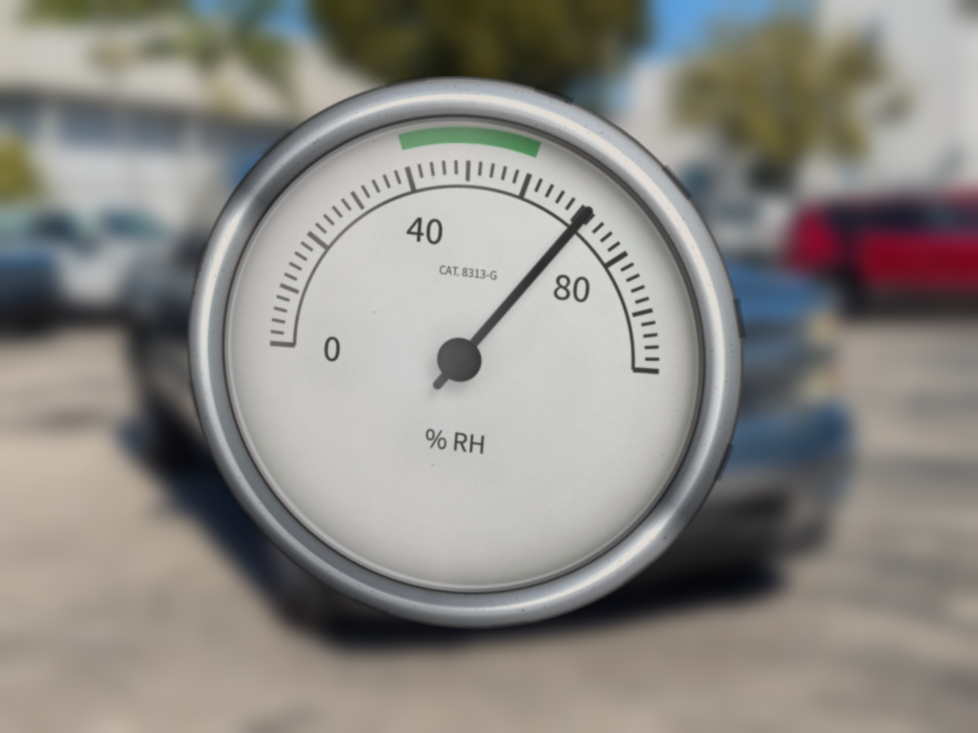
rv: 71; %
